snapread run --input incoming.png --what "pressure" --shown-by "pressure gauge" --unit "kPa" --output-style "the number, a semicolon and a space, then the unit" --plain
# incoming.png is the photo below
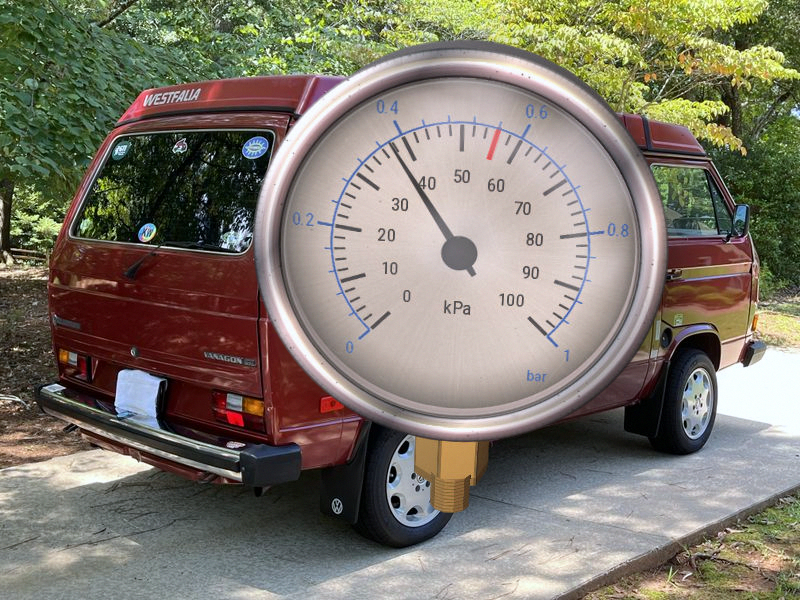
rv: 38; kPa
